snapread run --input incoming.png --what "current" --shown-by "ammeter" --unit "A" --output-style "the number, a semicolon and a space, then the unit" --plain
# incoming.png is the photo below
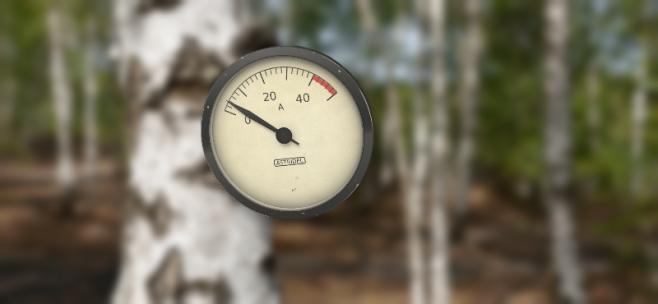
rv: 4; A
